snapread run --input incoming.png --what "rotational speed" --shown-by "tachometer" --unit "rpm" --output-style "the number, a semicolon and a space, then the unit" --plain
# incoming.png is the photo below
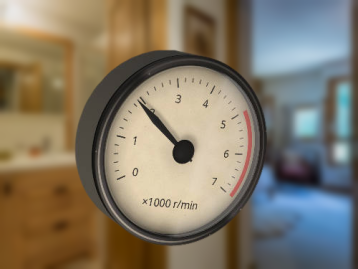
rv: 1900; rpm
